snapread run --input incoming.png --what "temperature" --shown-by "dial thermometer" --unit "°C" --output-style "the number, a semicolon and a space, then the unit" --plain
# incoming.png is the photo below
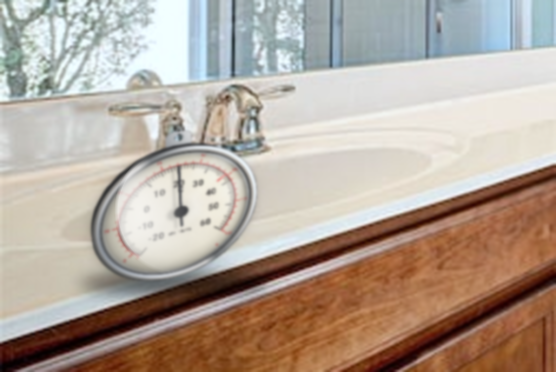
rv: 20; °C
